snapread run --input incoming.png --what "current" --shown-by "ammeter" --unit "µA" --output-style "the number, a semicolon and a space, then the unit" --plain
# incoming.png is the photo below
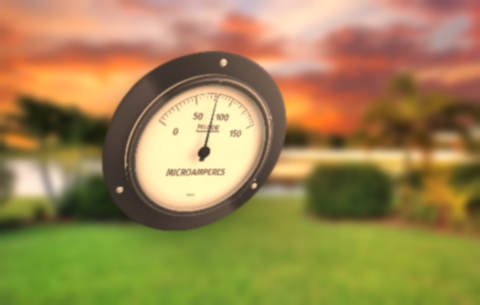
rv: 75; µA
